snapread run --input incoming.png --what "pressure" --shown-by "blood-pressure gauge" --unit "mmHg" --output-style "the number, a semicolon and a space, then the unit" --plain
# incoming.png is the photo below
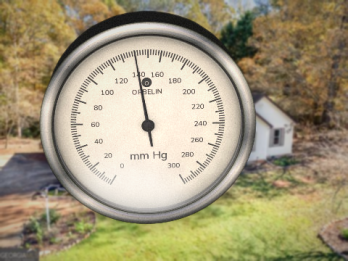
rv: 140; mmHg
